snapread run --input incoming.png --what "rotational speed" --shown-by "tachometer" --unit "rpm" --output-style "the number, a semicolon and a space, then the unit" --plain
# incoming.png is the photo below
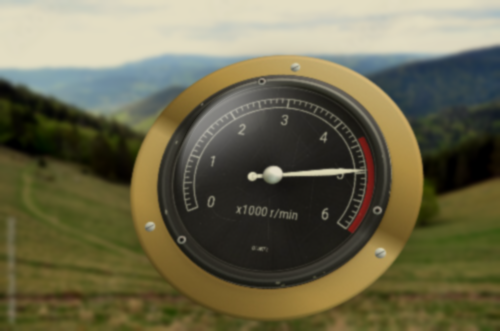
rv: 5000; rpm
